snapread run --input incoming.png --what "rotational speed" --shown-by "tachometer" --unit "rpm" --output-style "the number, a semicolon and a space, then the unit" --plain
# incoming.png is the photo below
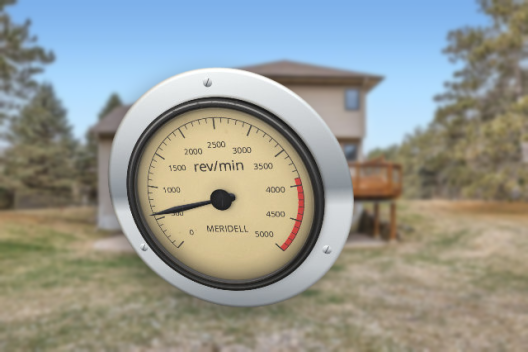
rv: 600; rpm
